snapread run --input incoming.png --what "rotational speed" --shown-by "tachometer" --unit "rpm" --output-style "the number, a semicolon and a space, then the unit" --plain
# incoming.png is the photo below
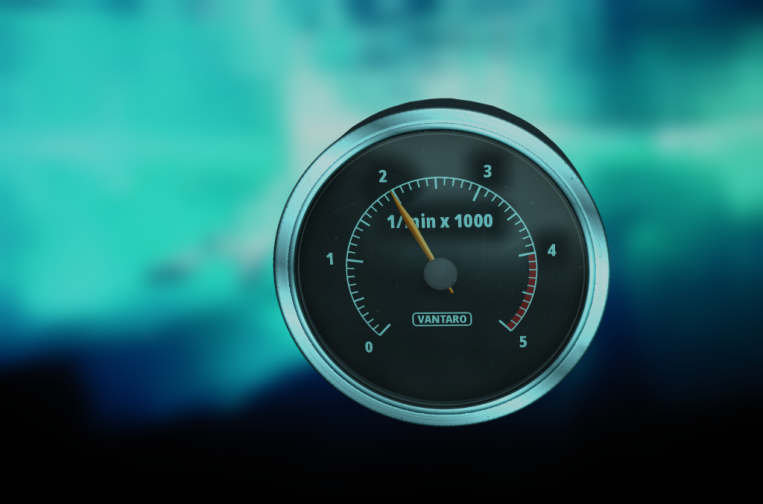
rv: 2000; rpm
